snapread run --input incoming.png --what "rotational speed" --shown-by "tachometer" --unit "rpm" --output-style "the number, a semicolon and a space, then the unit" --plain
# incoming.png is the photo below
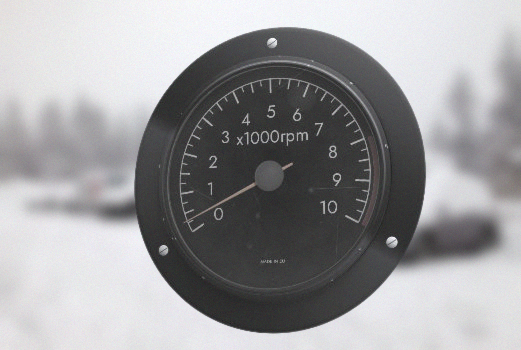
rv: 250; rpm
